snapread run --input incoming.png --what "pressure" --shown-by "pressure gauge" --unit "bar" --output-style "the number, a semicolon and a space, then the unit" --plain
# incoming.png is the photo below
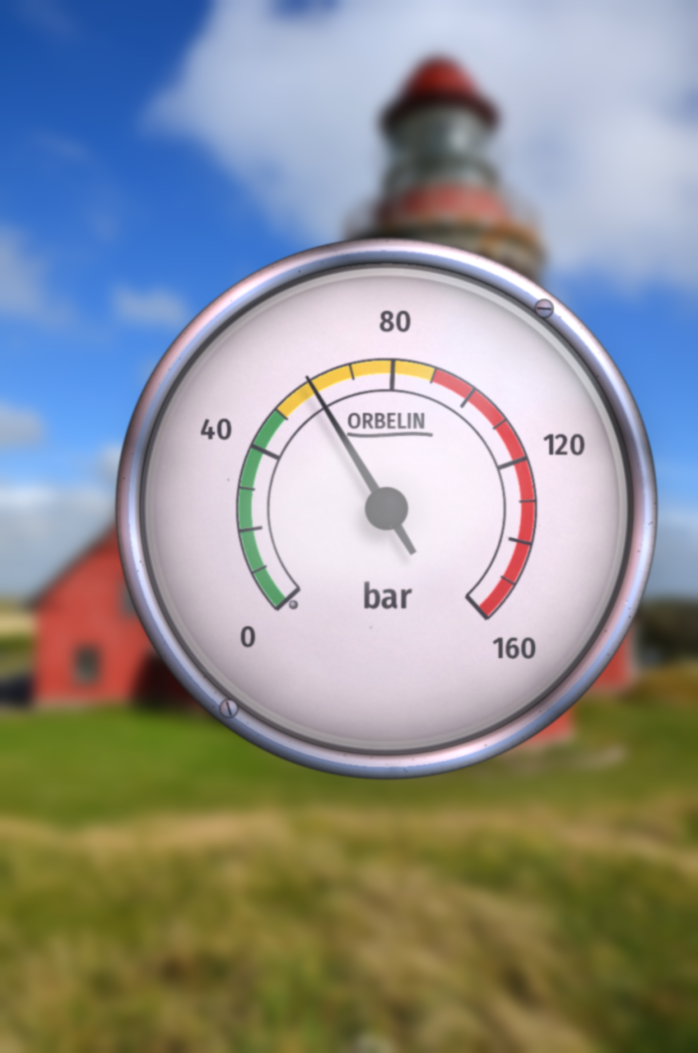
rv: 60; bar
